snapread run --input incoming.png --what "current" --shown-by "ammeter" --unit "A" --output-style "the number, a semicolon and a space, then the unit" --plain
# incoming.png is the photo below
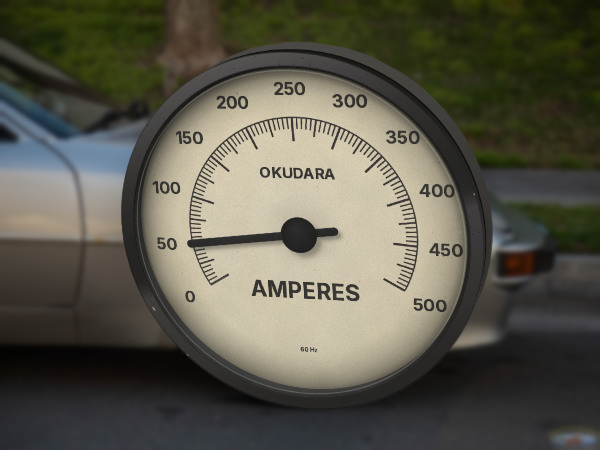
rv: 50; A
